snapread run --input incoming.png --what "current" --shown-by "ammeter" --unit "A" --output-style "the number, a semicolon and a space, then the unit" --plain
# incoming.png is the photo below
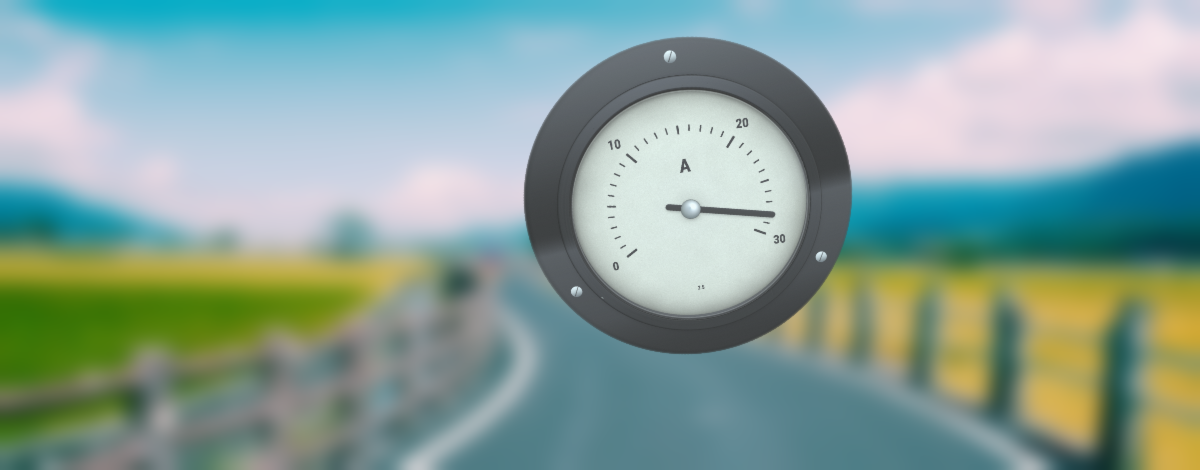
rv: 28; A
